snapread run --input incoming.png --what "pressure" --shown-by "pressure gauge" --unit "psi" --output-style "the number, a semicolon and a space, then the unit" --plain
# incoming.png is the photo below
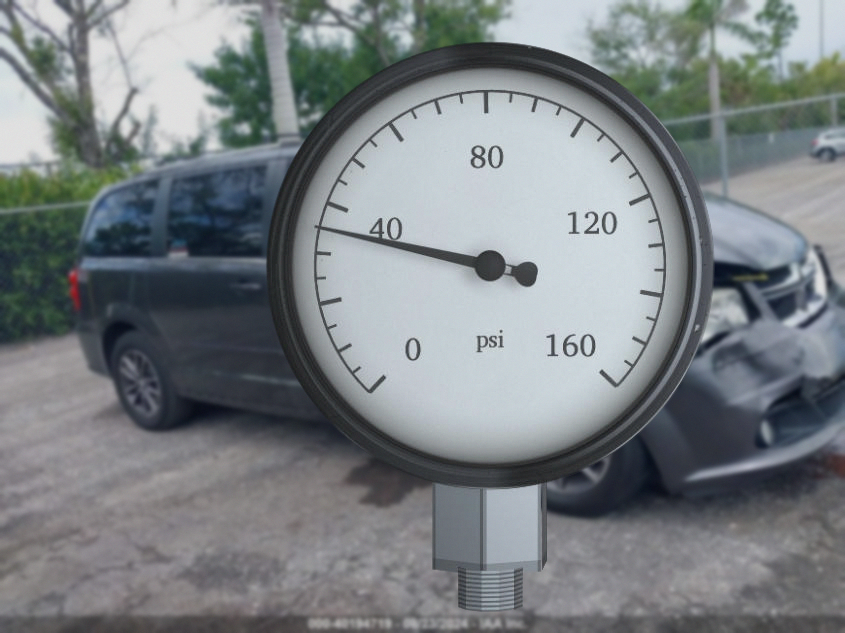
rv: 35; psi
